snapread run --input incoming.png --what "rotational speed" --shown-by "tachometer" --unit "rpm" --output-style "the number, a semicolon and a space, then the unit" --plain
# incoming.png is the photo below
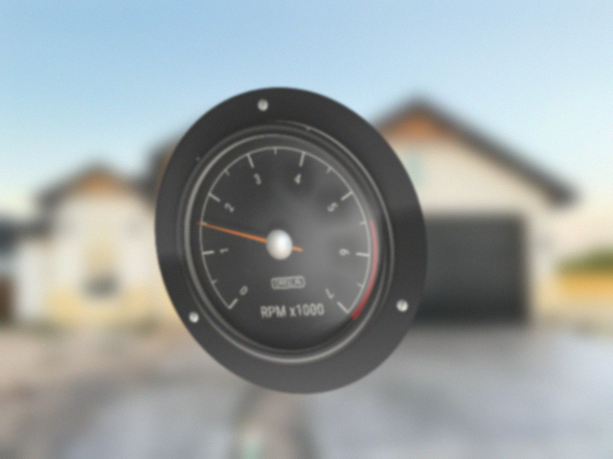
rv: 1500; rpm
